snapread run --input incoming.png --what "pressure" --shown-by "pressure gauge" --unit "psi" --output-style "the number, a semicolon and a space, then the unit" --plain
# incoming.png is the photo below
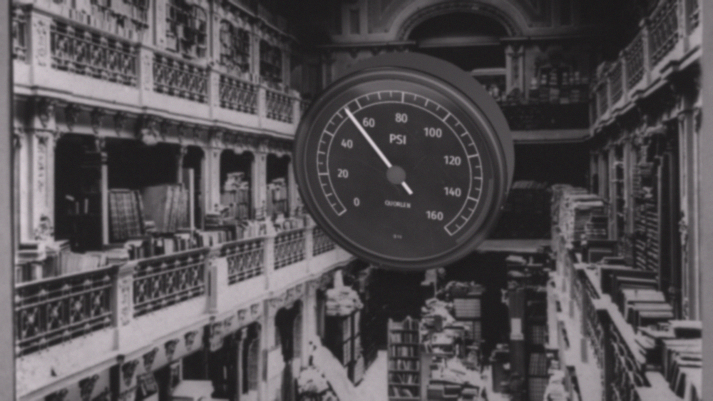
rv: 55; psi
